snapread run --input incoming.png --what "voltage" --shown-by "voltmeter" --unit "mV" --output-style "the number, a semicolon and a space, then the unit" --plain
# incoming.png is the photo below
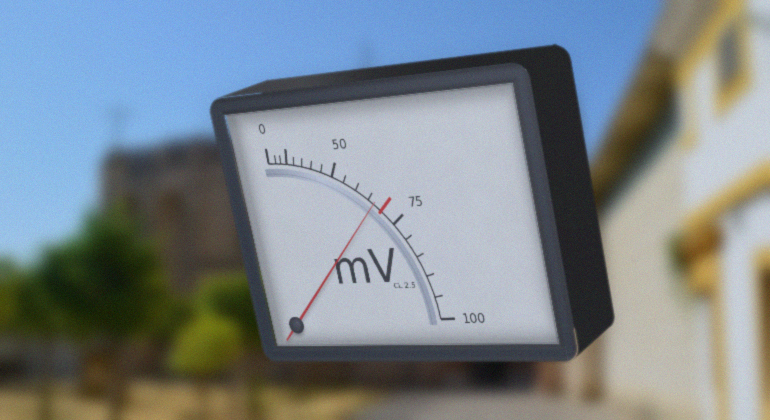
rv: 67.5; mV
